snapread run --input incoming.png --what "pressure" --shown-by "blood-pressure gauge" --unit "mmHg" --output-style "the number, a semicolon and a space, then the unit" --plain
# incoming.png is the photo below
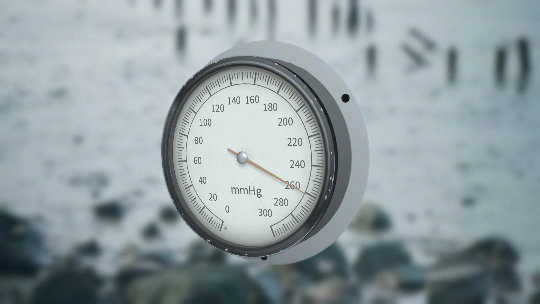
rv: 260; mmHg
